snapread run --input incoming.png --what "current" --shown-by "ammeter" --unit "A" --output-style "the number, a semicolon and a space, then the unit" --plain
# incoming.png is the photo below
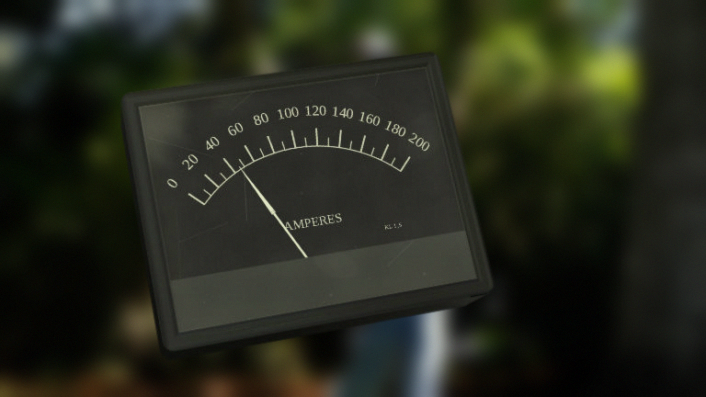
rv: 45; A
